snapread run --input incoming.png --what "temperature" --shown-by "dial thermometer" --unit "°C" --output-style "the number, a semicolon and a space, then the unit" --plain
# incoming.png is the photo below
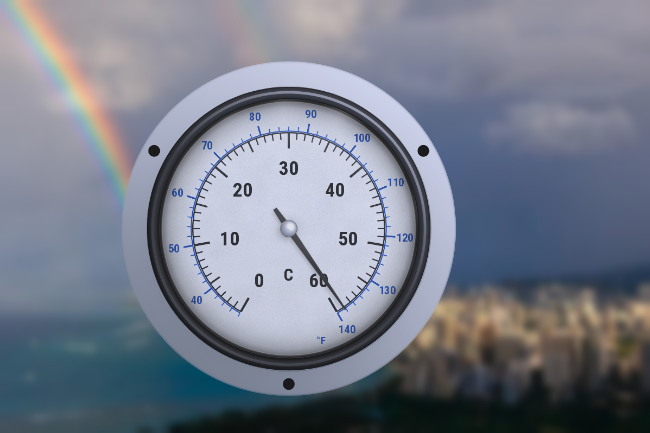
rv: 59; °C
